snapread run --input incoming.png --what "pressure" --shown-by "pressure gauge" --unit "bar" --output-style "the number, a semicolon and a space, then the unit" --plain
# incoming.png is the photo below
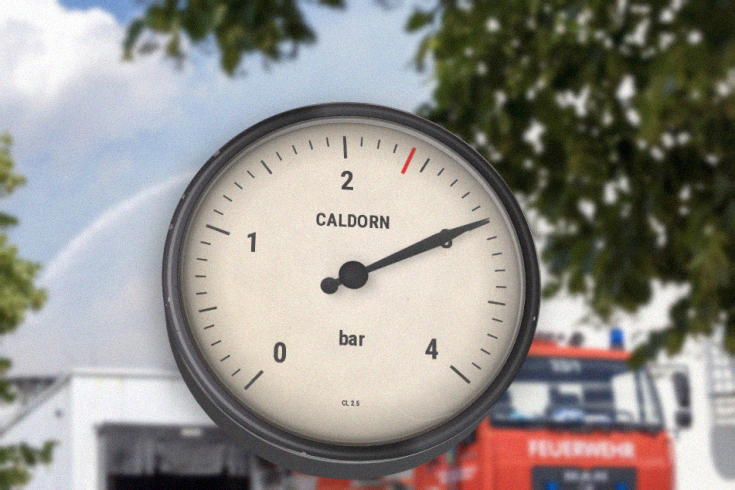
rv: 3; bar
